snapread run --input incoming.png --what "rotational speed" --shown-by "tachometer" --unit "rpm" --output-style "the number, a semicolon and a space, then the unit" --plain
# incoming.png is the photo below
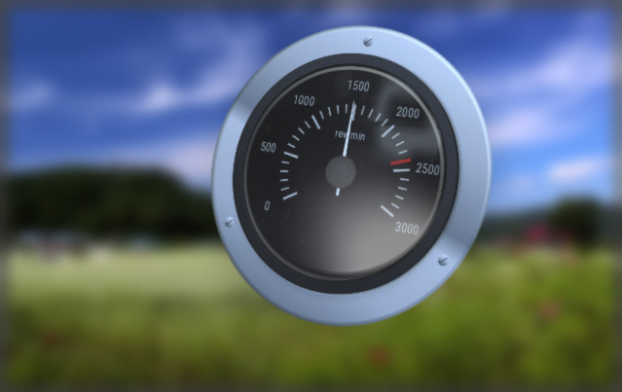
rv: 1500; rpm
